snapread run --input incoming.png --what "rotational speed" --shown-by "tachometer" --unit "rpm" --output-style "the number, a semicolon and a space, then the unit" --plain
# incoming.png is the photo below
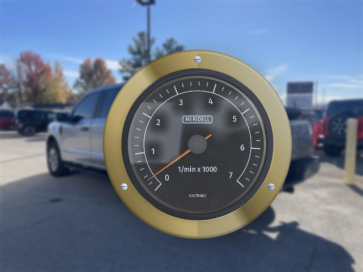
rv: 300; rpm
